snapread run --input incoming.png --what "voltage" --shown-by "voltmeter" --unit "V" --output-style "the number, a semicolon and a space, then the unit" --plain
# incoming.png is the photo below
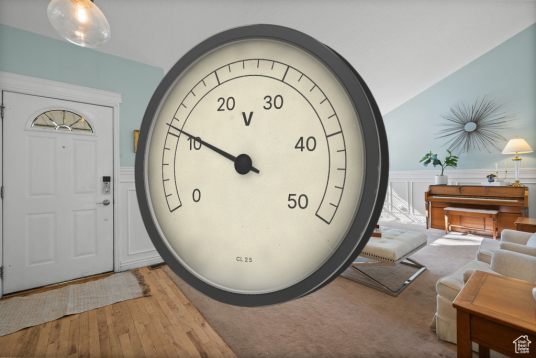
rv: 11; V
